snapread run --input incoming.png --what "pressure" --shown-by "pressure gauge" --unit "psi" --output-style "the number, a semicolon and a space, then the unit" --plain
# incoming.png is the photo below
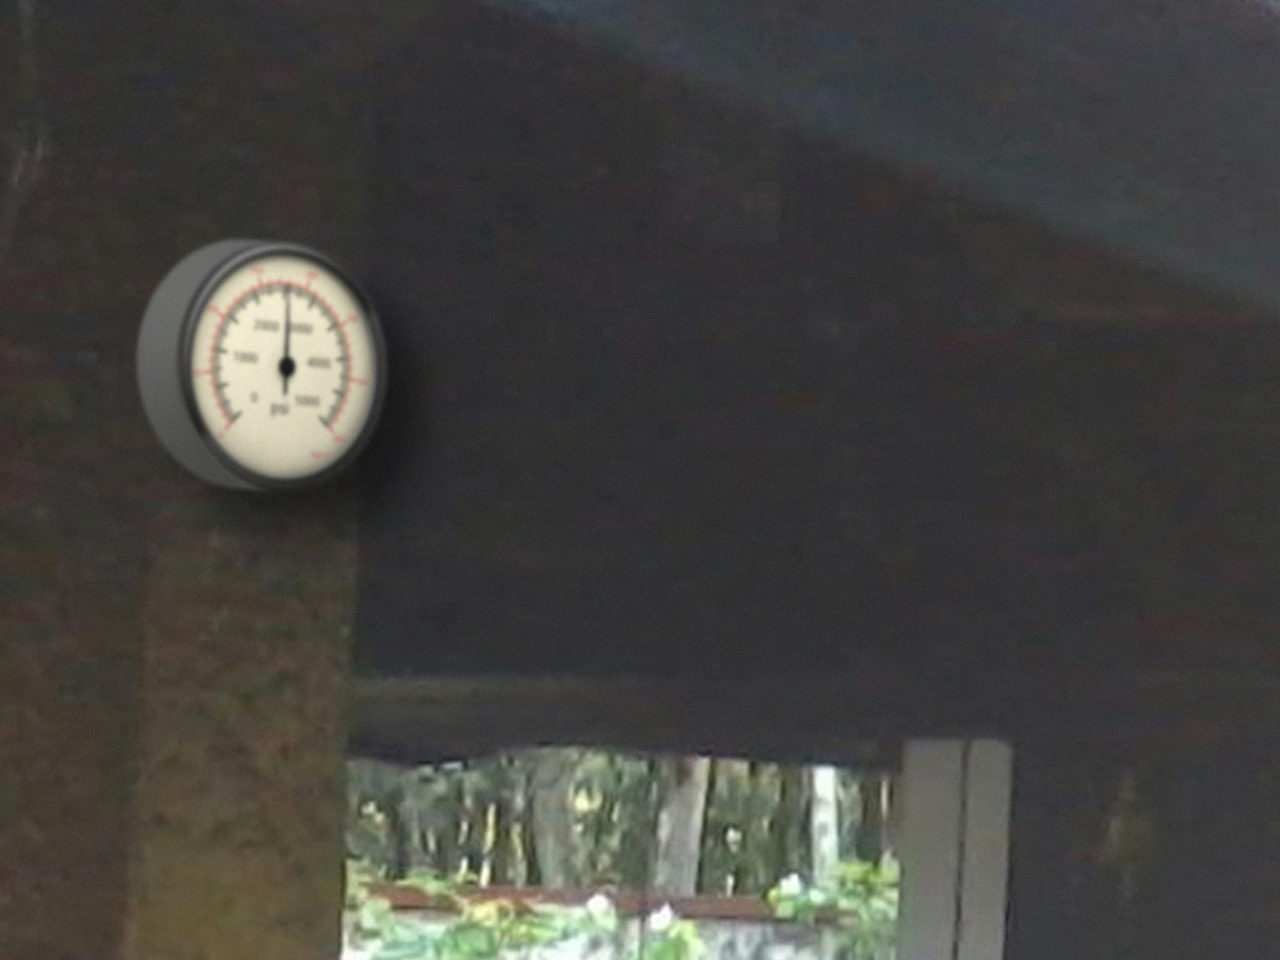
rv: 2500; psi
